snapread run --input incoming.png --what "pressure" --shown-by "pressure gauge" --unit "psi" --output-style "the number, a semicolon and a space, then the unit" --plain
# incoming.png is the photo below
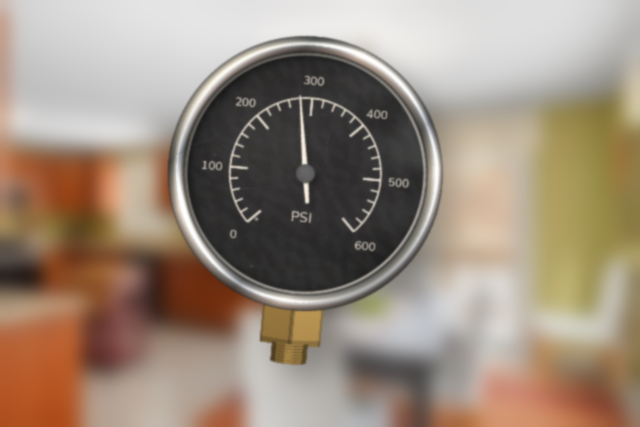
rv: 280; psi
